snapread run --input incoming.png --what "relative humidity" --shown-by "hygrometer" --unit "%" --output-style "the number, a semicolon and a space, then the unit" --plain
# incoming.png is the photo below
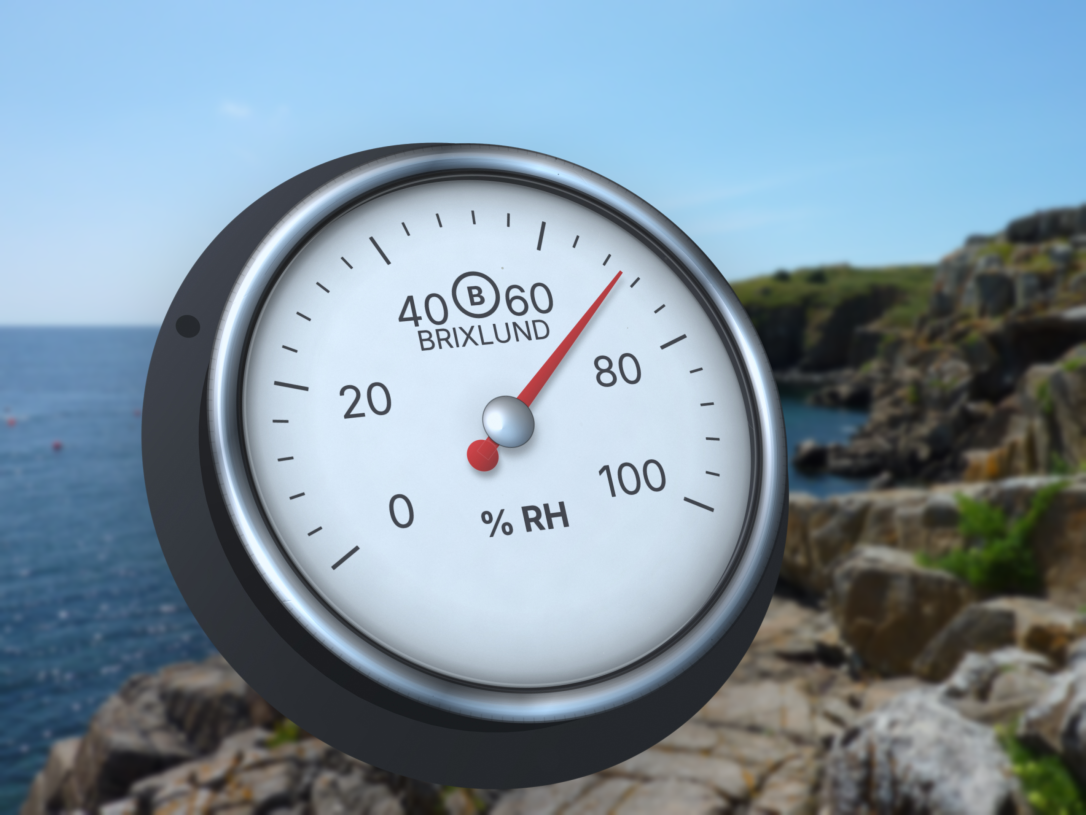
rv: 70; %
